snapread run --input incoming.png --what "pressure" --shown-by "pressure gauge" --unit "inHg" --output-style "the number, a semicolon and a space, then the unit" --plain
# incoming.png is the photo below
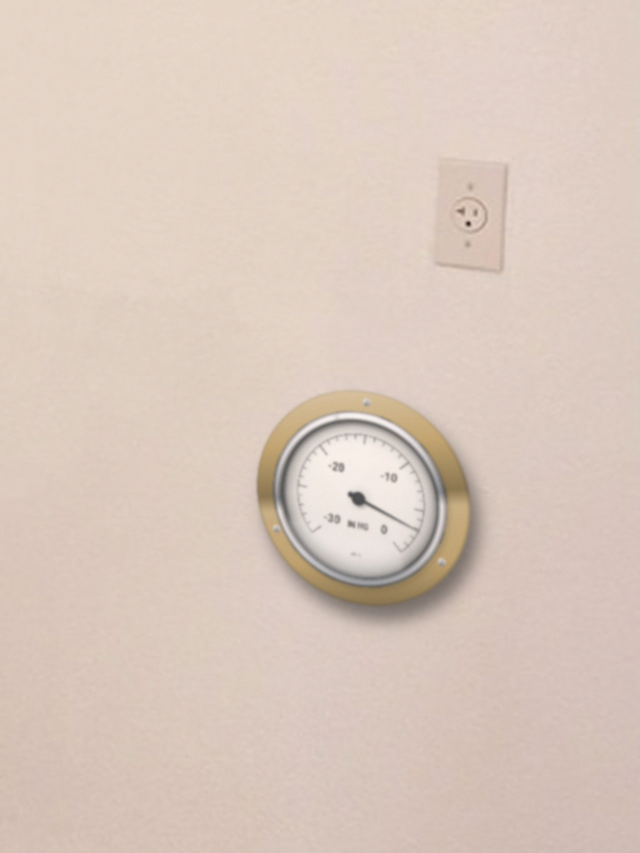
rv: -3; inHg
